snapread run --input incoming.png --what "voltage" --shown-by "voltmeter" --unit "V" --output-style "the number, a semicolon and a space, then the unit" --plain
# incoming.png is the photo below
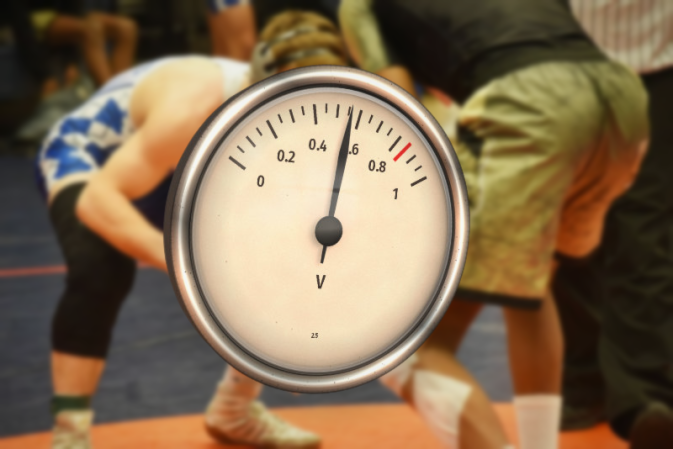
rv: 0.55; V
